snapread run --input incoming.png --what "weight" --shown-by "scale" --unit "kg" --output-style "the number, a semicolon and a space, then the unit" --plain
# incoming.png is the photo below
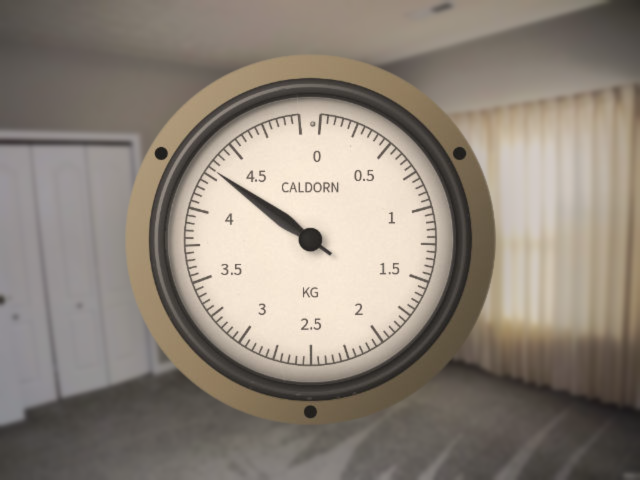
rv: 4.3; kg
